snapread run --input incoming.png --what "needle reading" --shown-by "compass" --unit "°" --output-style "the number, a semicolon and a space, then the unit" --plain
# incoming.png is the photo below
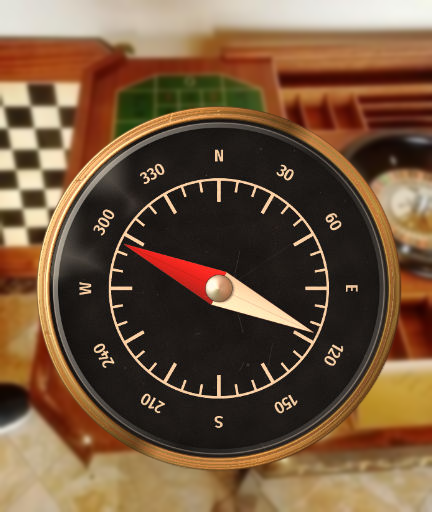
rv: 295; °
